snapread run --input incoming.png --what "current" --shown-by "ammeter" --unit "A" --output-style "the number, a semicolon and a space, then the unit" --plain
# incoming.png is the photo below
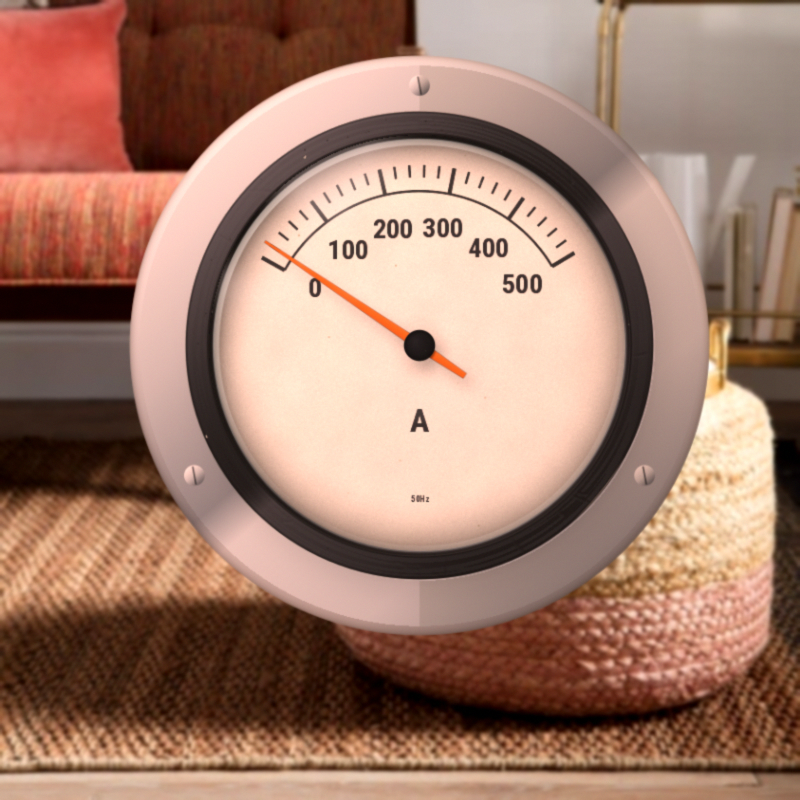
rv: 20; A
